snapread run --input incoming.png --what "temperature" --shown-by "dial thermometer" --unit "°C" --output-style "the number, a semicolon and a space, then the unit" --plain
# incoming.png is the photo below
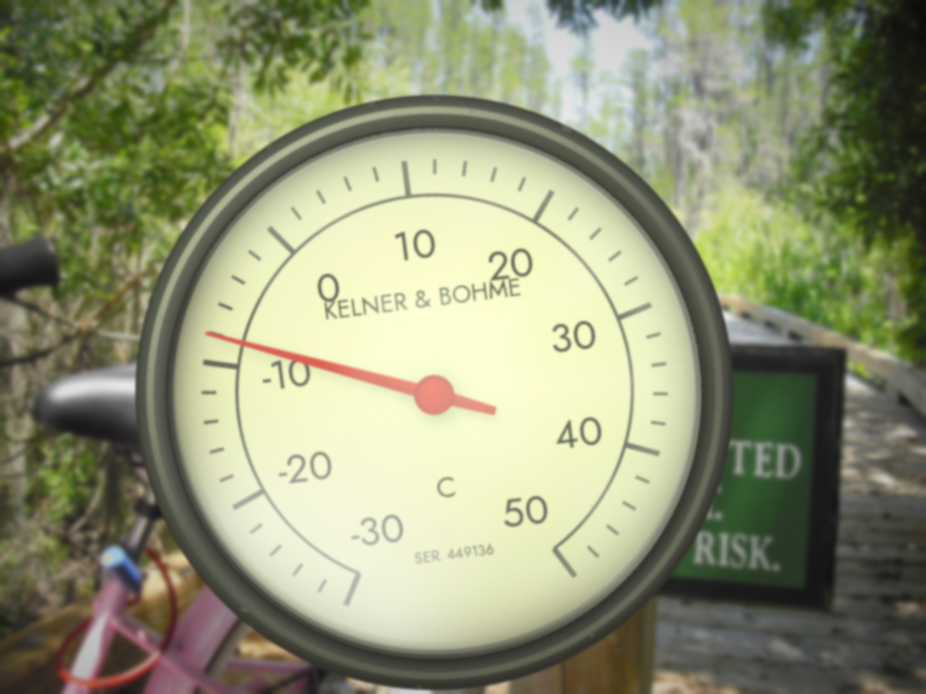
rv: -8; °C
